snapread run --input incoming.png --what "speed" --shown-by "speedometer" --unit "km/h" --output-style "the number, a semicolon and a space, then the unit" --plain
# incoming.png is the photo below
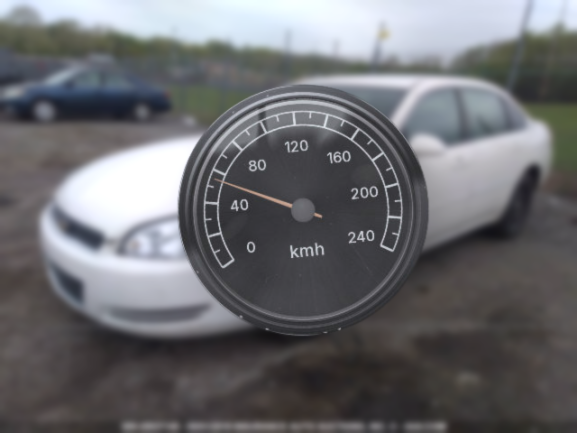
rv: 55; km/h
